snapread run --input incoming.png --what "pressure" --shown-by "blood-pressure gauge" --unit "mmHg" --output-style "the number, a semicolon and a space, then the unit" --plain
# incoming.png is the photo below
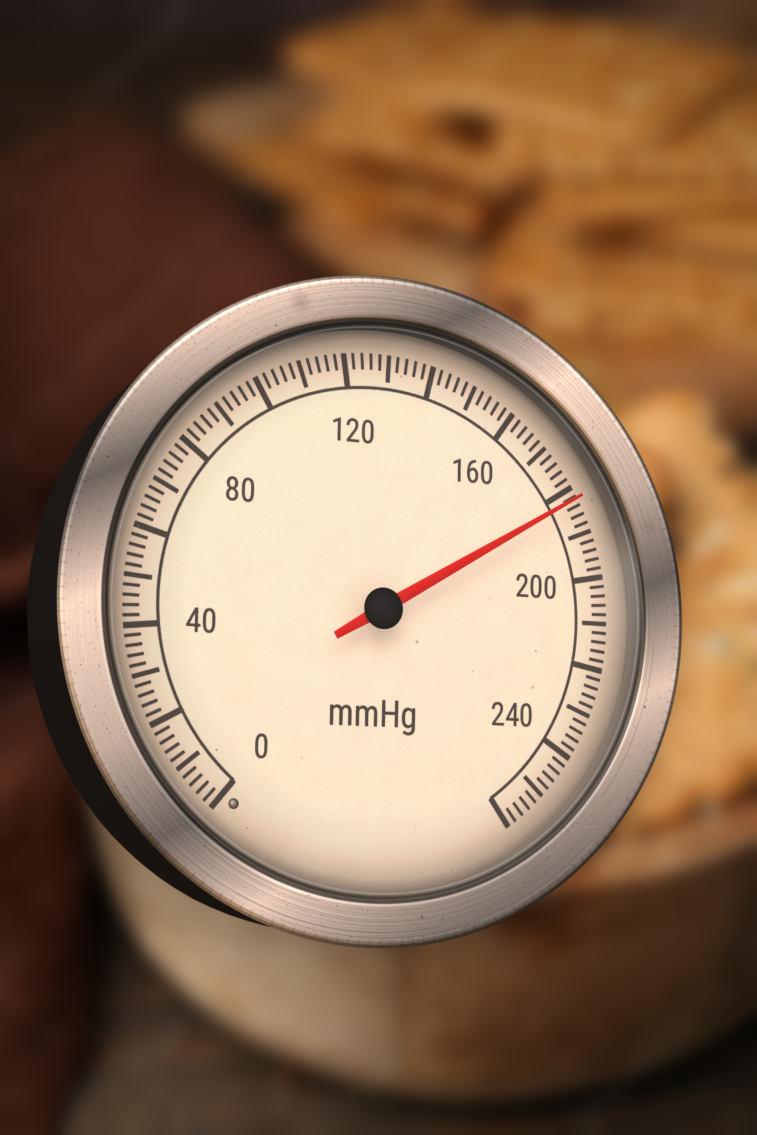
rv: 182; mmHg
